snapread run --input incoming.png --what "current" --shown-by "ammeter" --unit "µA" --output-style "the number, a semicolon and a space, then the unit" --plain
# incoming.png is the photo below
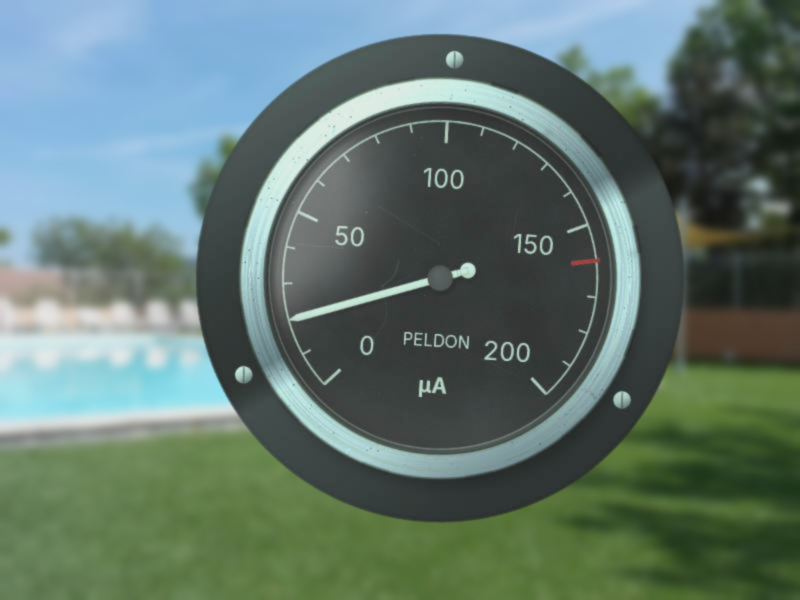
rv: 20; µA
